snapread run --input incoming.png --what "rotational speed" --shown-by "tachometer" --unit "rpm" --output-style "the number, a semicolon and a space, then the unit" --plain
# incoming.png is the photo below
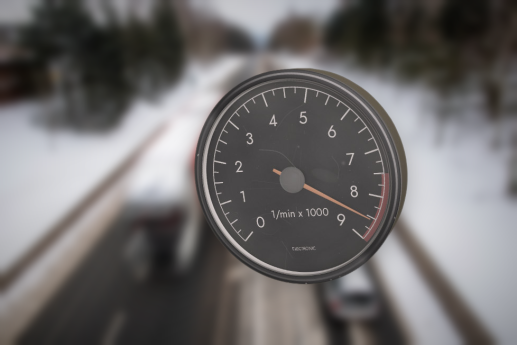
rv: 8500; rpm
